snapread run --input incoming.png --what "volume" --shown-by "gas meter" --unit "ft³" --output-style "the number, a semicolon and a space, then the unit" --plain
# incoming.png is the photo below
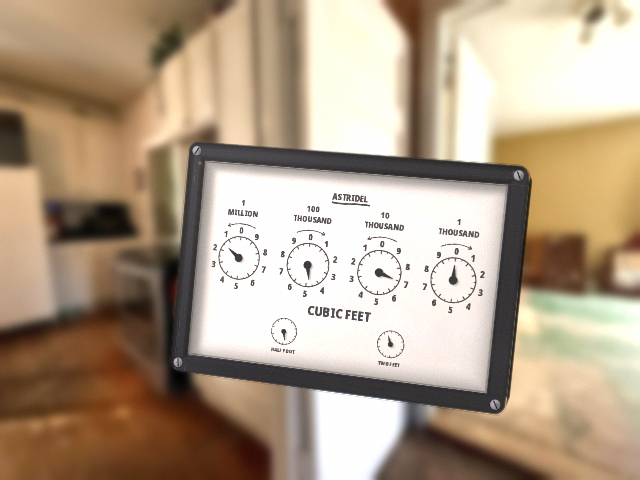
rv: 147000; ft³
